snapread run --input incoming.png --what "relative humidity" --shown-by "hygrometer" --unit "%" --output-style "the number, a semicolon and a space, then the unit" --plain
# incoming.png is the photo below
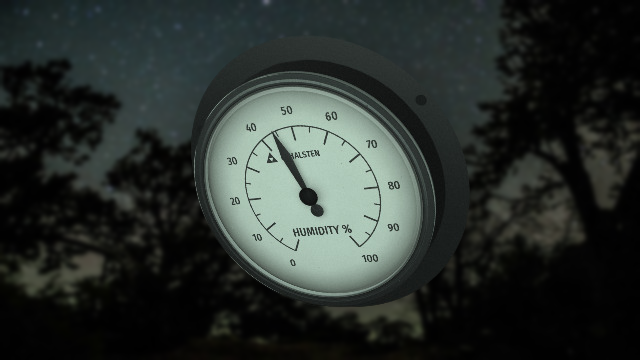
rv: 45; %
